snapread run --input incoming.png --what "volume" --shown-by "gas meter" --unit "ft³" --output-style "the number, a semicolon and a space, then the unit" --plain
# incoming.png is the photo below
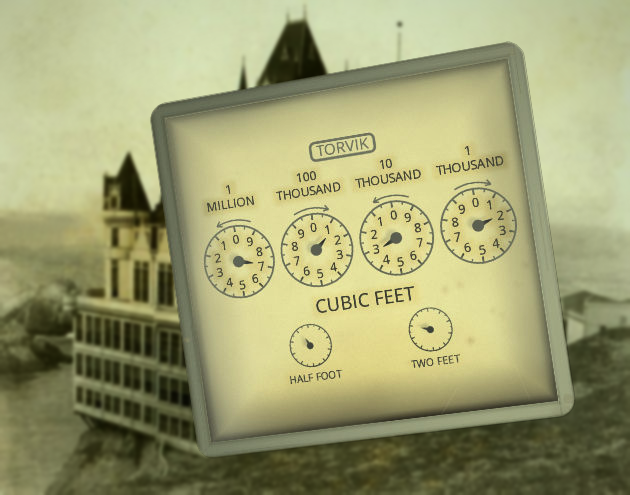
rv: 713200; ft³
